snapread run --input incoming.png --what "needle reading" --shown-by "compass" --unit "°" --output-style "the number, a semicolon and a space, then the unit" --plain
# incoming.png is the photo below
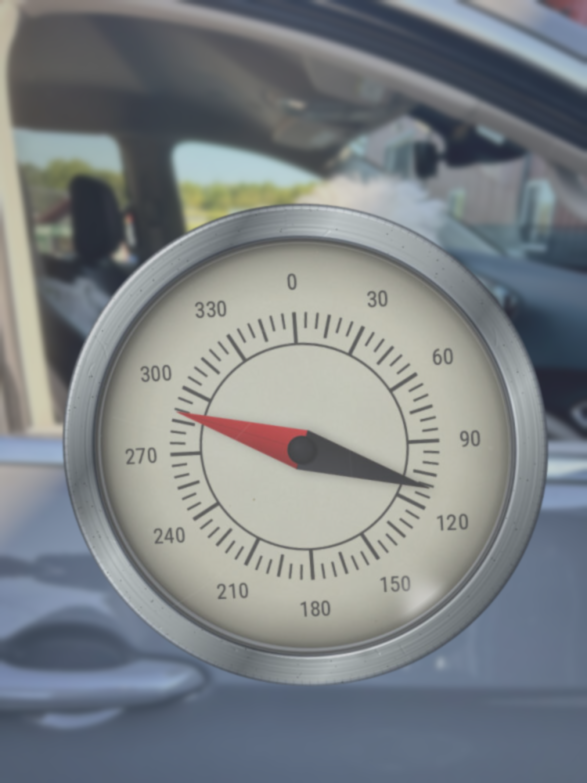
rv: 290; °
